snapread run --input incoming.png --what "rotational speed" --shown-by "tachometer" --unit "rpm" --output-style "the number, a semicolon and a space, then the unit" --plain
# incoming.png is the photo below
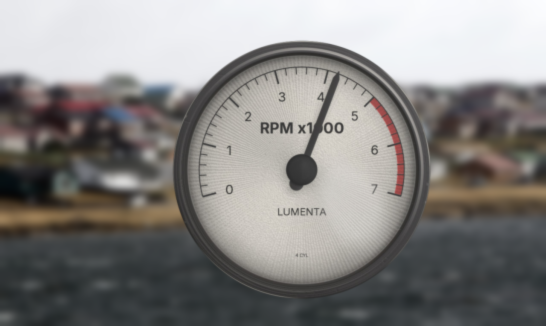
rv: 4200; rpm
